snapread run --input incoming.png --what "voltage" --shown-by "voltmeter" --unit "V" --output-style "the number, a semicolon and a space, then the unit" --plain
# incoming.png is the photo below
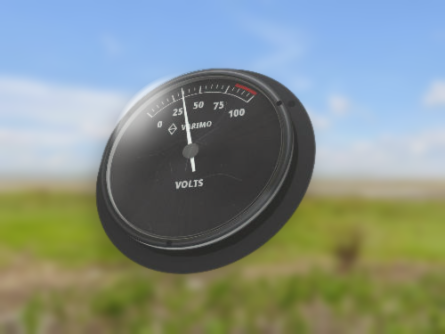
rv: 35; V
